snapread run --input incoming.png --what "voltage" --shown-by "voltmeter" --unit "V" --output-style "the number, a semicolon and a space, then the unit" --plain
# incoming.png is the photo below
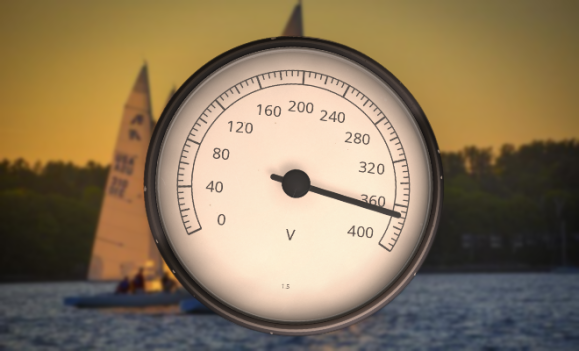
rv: 370; V
